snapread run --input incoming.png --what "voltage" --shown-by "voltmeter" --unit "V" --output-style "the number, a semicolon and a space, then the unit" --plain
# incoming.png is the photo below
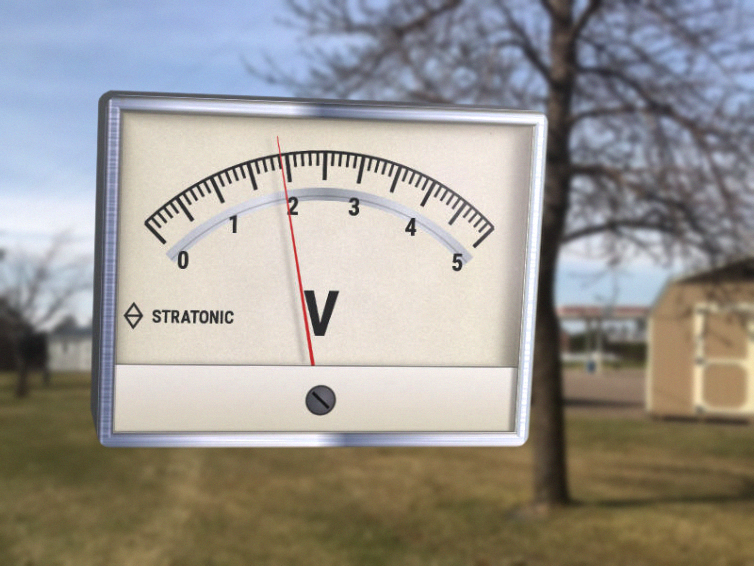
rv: 1.9; V
